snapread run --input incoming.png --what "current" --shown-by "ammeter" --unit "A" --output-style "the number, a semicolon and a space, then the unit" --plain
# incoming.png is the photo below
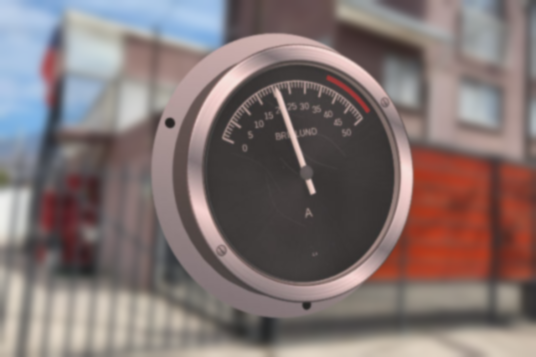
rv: 20; A
